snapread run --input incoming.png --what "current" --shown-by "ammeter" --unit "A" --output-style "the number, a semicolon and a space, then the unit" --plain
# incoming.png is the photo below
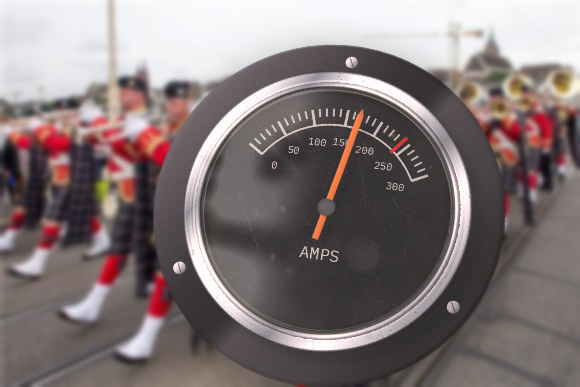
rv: 170; A
